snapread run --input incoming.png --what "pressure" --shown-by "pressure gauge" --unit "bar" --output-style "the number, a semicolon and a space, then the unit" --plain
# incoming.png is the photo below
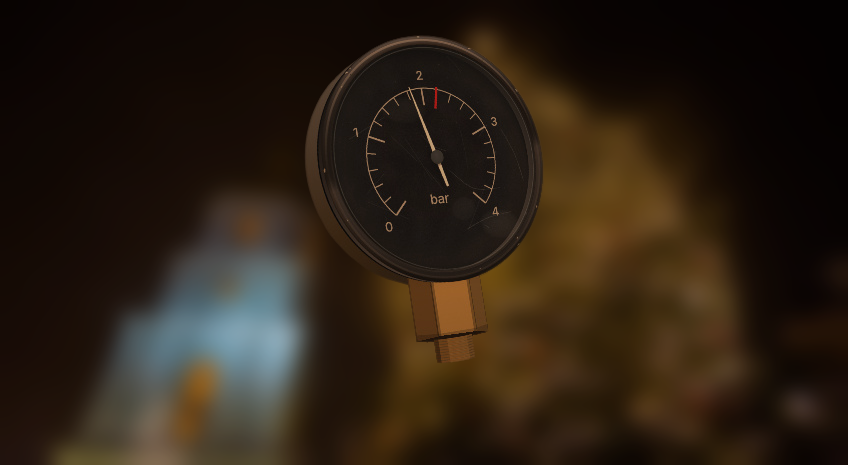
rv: 1.8; bar
